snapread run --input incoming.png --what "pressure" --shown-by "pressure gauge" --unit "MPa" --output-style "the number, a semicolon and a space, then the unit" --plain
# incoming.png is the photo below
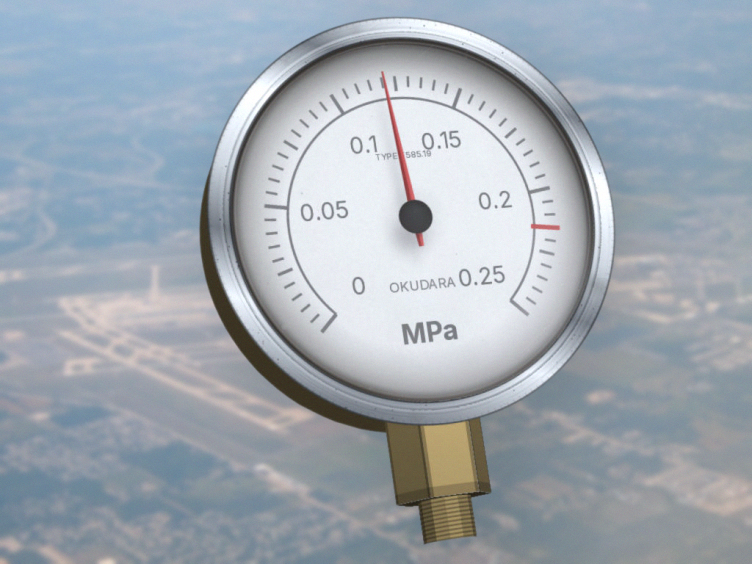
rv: 0.12; MPa
